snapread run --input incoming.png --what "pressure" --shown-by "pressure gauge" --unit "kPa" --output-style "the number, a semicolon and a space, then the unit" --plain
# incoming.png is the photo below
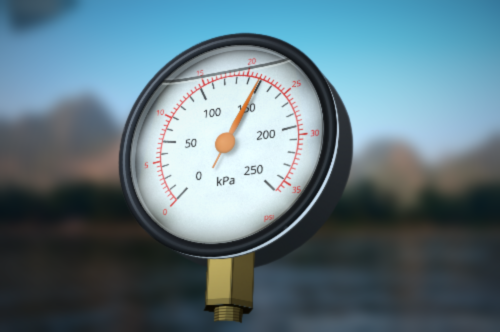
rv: 150; kPa
